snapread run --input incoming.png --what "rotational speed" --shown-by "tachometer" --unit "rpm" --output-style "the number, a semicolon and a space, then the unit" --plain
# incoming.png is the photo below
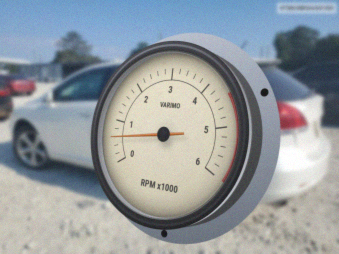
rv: 600; rpm
